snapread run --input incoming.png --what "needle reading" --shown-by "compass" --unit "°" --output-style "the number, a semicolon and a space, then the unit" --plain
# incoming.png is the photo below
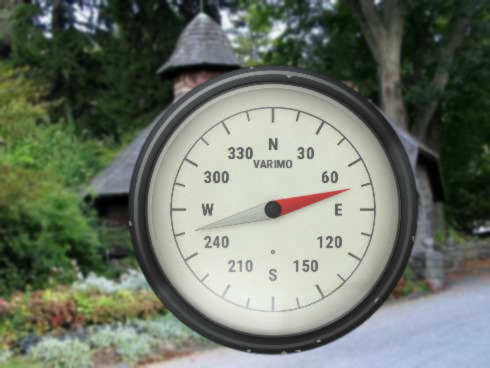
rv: 75; °
